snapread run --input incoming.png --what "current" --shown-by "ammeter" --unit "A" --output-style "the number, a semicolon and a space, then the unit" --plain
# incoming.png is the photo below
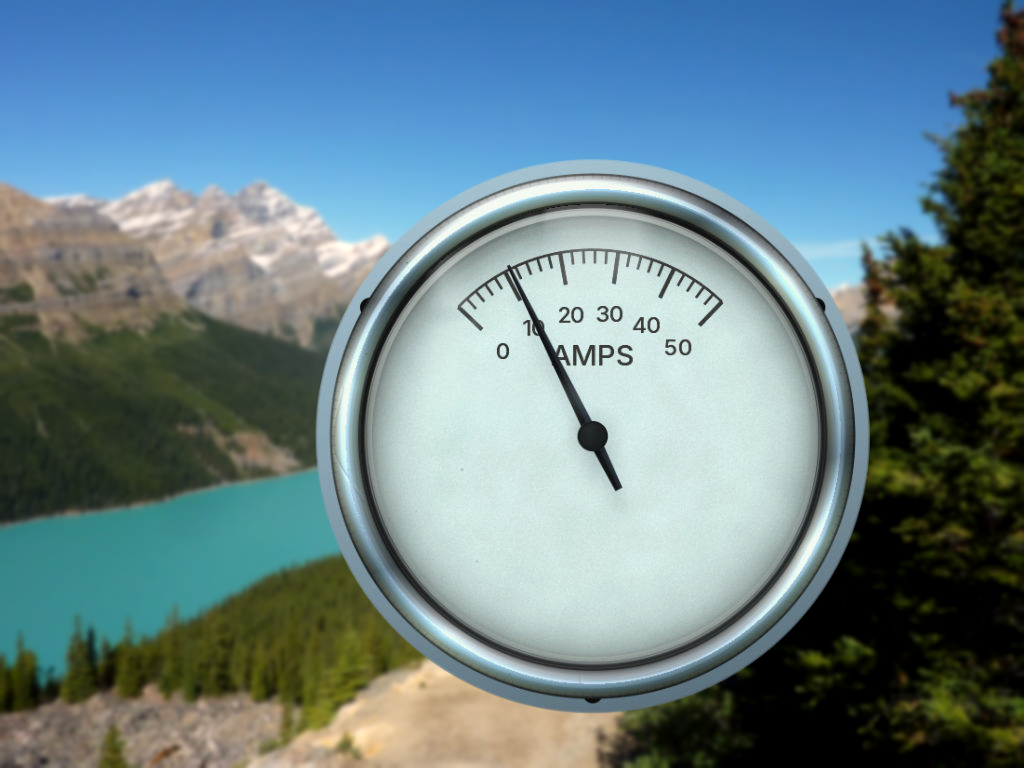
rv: 11; A
